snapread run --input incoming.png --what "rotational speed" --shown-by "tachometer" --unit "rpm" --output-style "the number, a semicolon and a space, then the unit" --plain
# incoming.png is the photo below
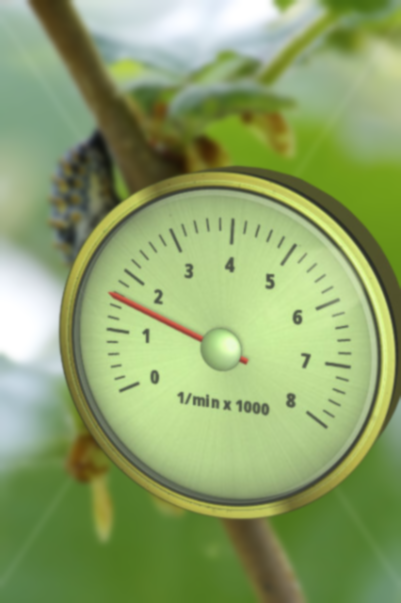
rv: 1600; rpm
